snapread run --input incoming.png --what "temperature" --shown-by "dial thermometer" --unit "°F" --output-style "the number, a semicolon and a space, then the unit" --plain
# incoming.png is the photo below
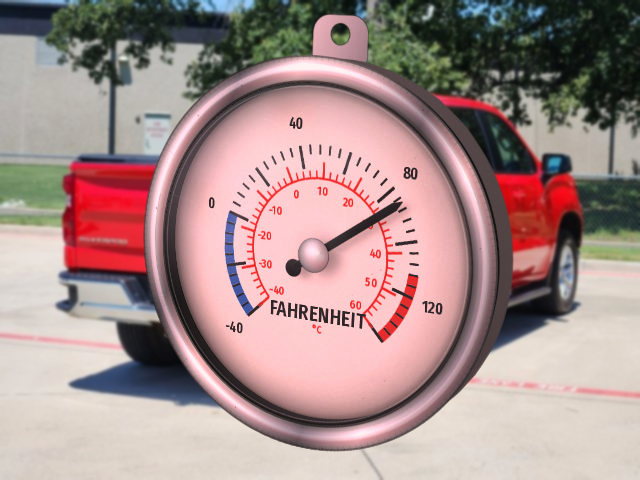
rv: 86; °F
